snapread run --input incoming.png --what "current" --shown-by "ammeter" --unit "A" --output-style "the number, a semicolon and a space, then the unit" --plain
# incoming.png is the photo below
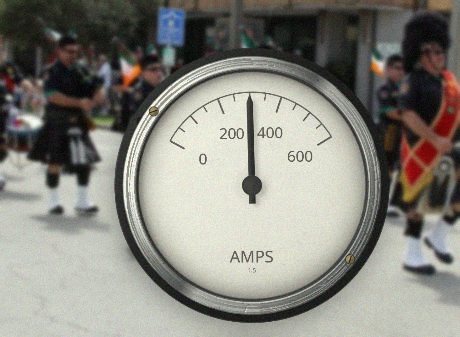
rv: 300; A
